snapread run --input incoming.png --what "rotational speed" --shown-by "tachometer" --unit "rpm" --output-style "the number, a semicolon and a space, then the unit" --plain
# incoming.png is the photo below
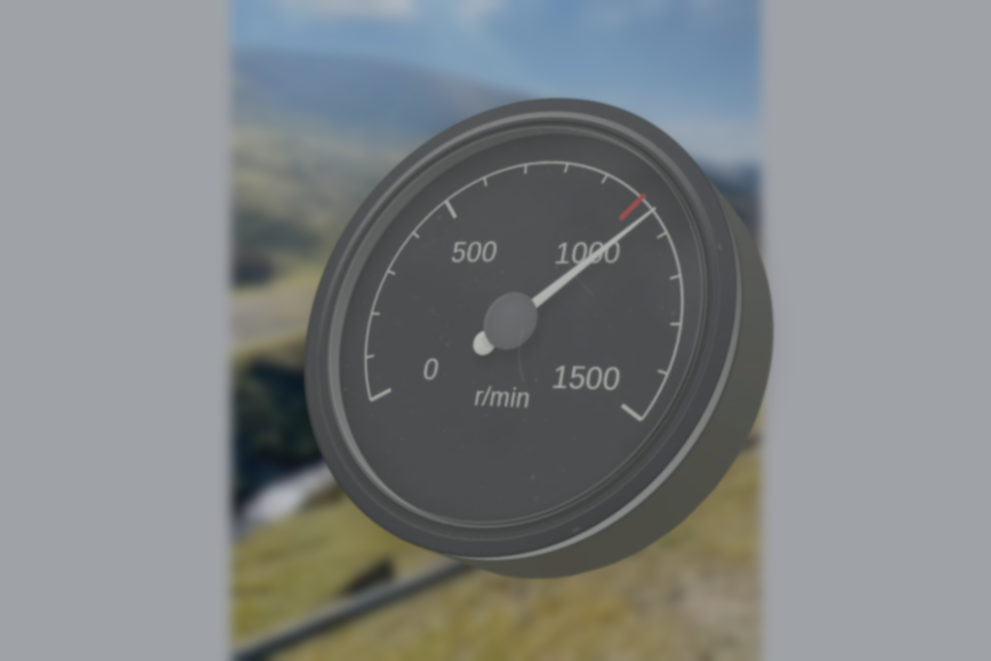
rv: 1050; rpm
